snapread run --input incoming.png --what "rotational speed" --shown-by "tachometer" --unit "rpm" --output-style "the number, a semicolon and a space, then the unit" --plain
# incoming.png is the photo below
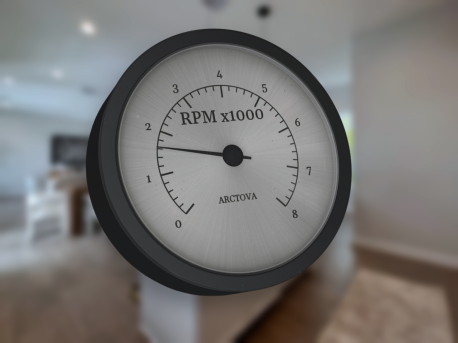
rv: 1600; rpm
